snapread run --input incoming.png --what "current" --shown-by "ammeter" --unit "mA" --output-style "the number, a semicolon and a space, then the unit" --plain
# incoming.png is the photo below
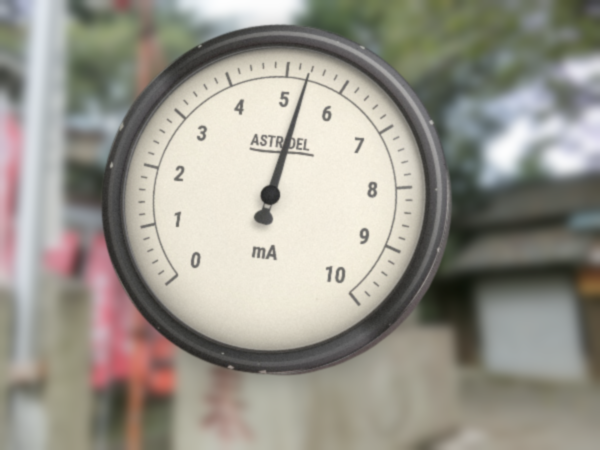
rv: 5.4; mA
